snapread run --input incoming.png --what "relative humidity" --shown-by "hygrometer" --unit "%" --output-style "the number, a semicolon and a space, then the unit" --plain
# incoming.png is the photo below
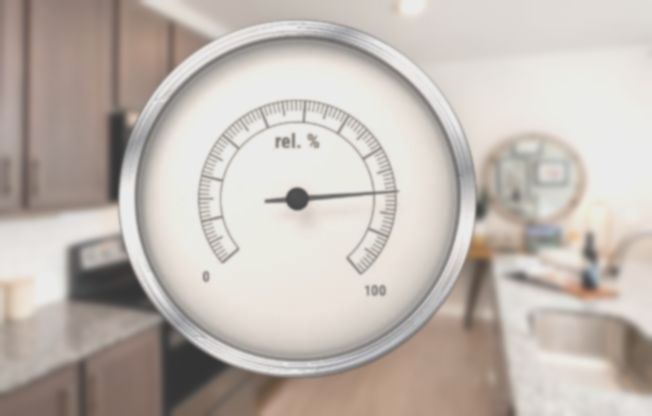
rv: 80; %
